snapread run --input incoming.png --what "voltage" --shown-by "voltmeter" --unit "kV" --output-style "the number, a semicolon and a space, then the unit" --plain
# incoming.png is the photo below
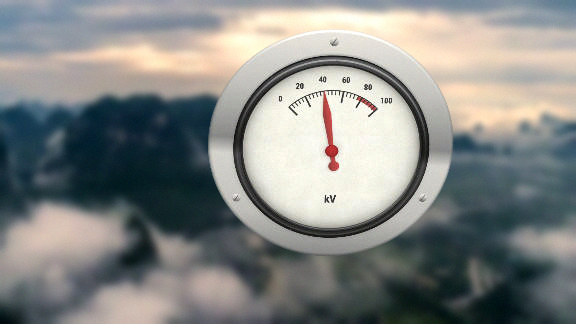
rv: 40; kV
